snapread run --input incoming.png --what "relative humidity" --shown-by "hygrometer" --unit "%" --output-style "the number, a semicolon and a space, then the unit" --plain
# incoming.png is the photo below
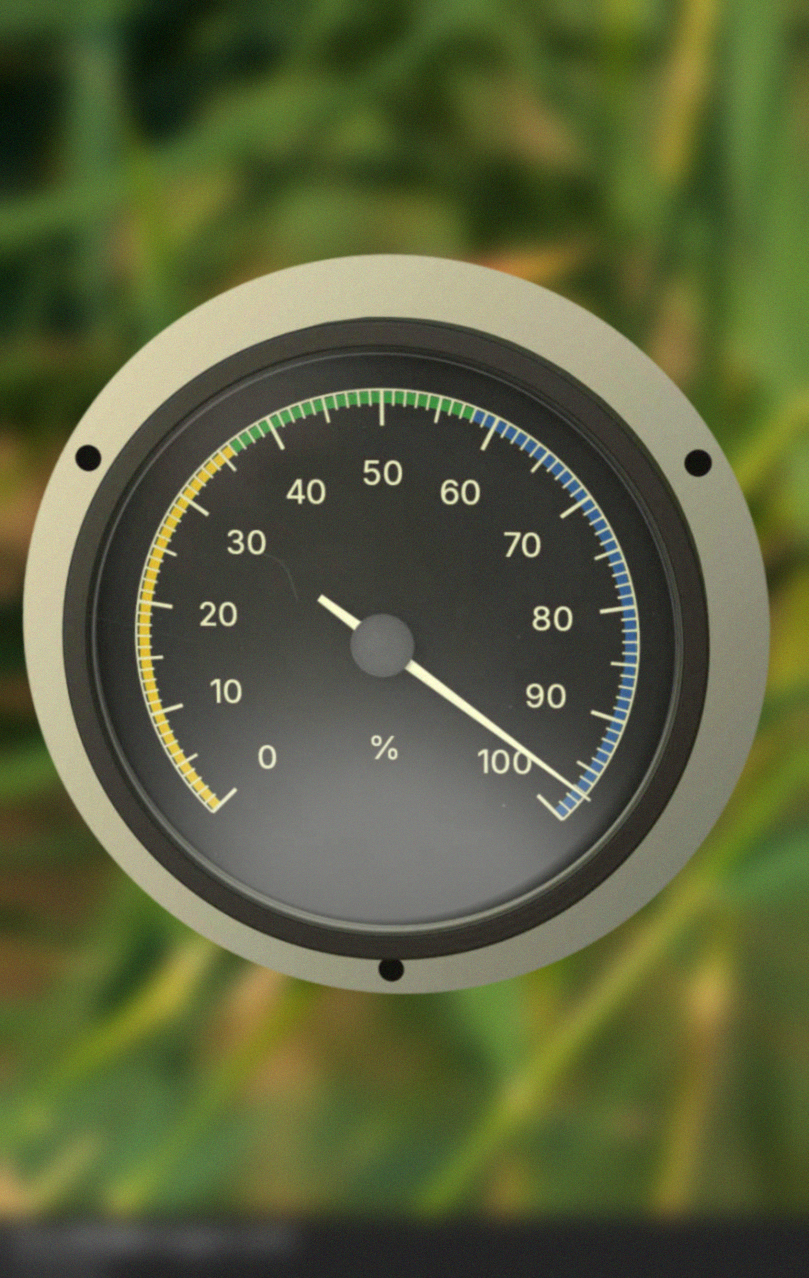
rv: 97; %
